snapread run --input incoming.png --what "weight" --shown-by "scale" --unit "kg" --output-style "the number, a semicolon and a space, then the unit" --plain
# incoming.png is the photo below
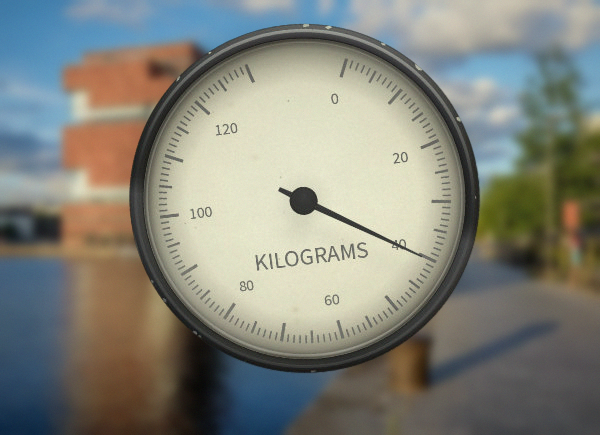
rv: 40; kg
